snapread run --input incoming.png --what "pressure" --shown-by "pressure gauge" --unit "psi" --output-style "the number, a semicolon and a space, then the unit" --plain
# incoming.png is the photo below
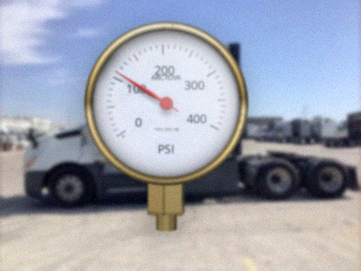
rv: 110; psi
